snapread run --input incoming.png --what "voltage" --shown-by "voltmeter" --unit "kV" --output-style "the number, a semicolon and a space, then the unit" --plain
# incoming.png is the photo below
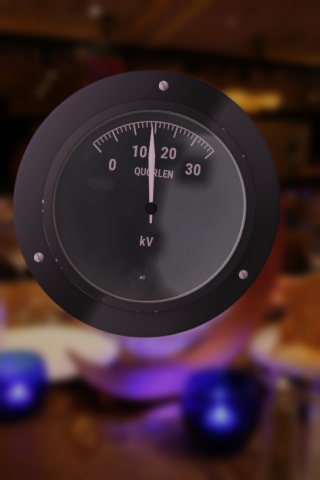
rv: 14; kV
